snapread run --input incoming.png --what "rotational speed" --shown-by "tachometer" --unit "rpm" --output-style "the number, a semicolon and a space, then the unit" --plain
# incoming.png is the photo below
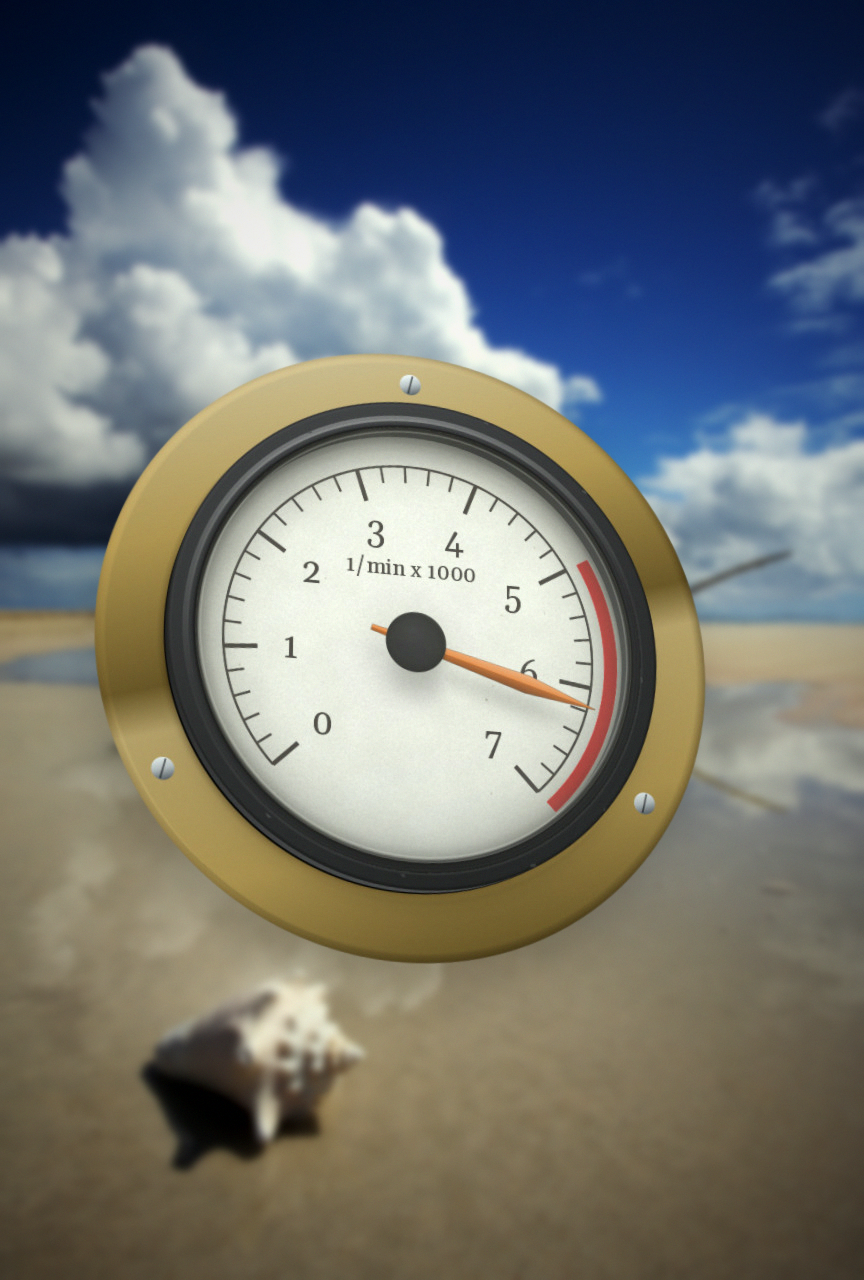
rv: 6200; rpm
